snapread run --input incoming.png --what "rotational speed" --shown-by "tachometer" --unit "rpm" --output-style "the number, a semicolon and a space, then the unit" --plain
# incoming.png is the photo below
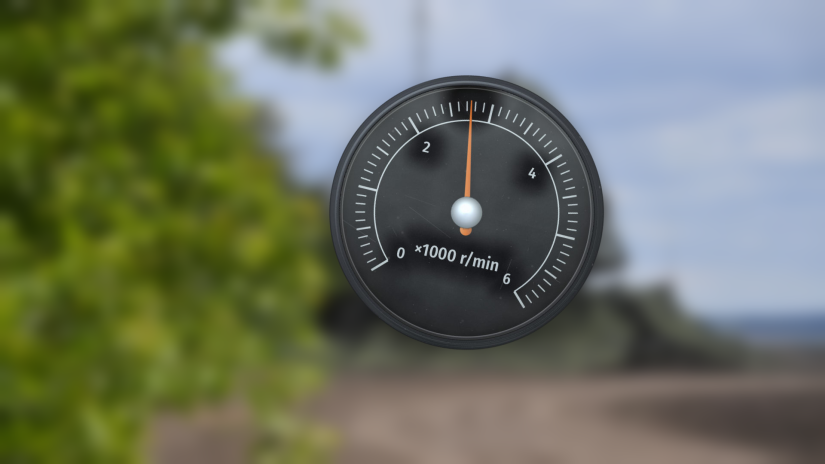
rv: 2750; rpm
